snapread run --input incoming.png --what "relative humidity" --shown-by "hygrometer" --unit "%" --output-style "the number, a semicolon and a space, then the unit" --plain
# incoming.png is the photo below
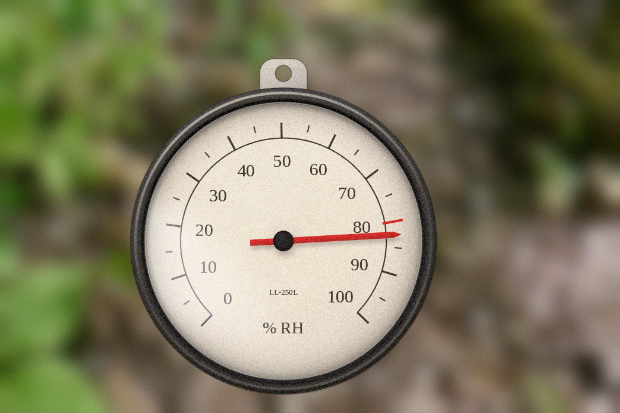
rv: 82.5; %
